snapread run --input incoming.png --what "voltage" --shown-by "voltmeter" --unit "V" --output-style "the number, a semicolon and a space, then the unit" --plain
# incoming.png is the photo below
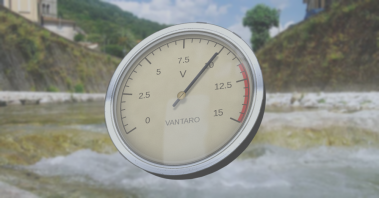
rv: 10; V
